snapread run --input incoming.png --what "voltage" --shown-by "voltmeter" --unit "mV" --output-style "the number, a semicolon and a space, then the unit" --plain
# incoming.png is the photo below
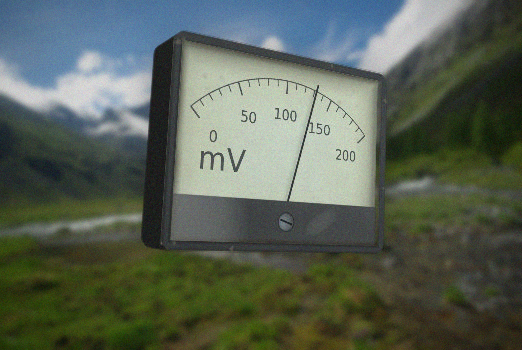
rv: 130; mV
